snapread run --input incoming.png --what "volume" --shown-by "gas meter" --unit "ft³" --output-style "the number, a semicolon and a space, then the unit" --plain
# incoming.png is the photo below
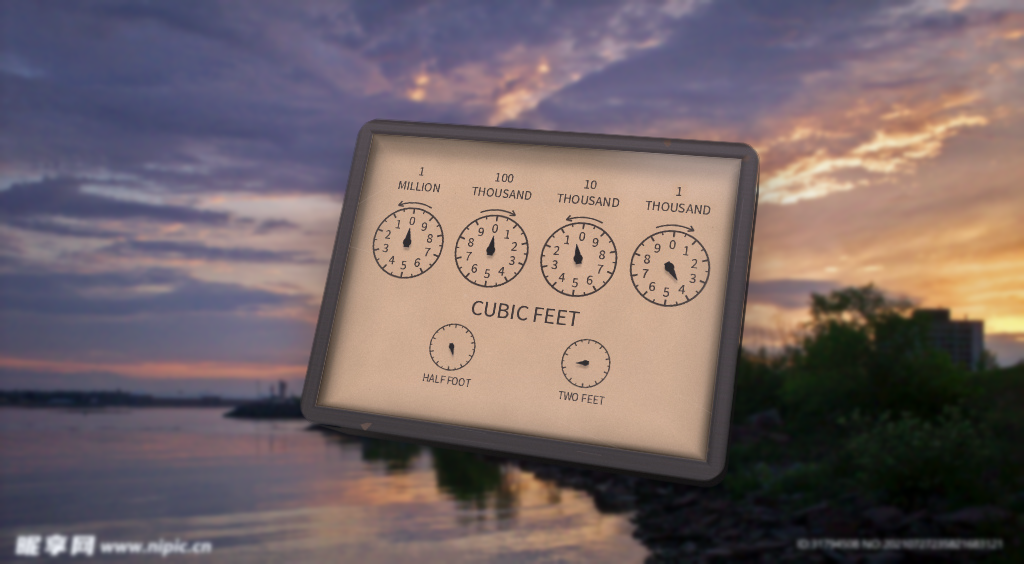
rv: 400; ft³
